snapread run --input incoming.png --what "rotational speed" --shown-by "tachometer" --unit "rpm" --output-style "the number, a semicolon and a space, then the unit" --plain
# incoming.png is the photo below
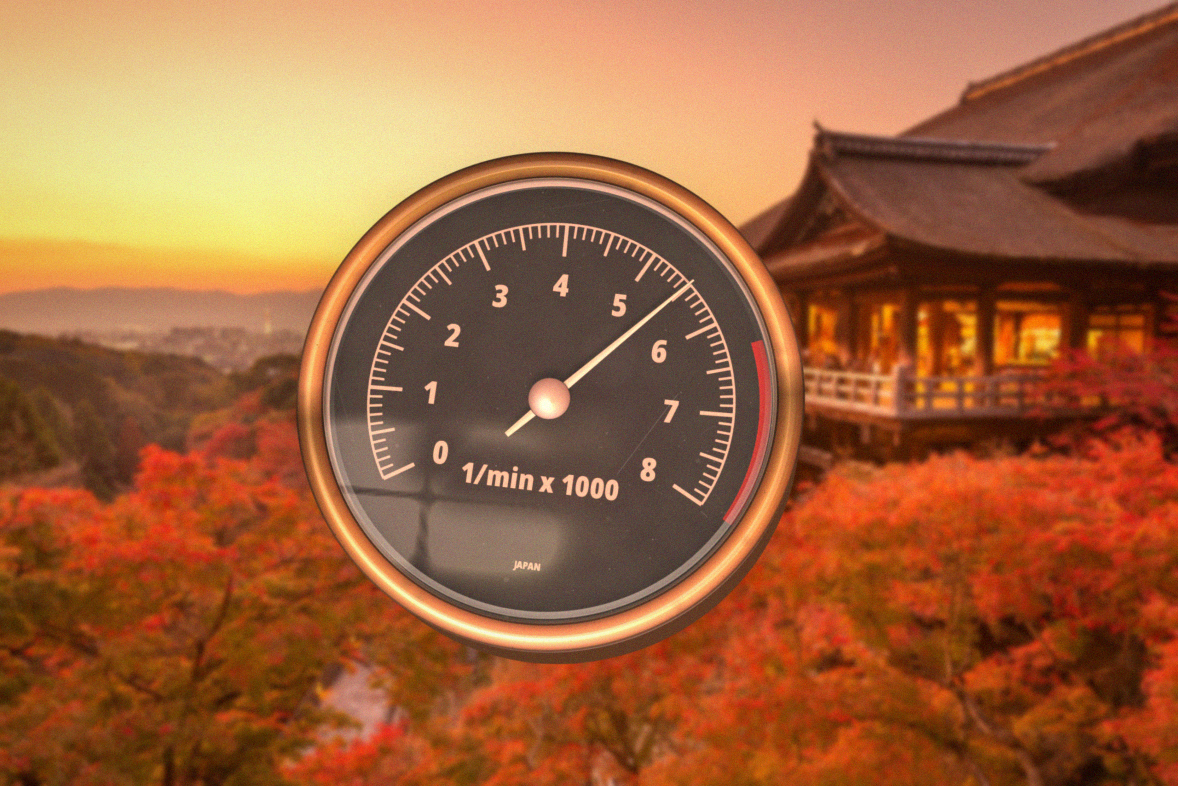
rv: 5500; rpm
